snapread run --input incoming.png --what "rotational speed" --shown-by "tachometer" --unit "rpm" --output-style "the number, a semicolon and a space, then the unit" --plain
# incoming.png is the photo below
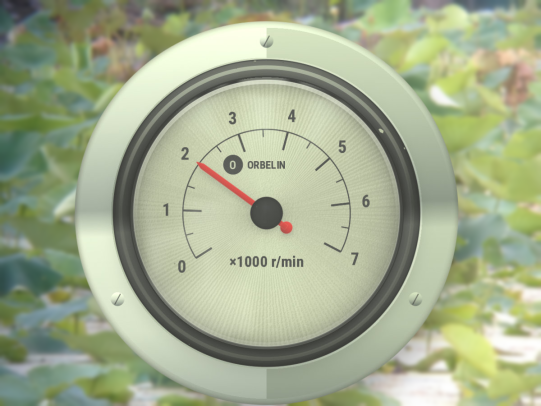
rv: 2000; rpm
